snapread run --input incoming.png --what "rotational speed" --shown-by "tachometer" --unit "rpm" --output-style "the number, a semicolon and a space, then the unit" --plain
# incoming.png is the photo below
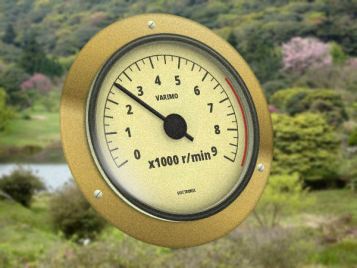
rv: 2500; rpm
